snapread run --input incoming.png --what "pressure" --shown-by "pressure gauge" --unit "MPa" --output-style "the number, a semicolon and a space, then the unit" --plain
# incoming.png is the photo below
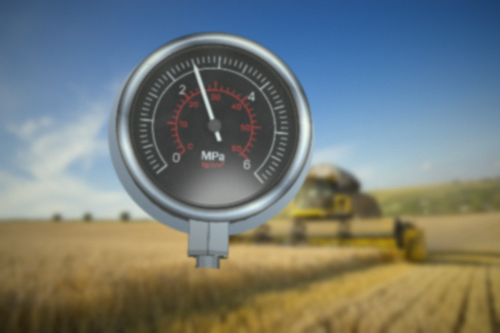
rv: 2.5; MPa
